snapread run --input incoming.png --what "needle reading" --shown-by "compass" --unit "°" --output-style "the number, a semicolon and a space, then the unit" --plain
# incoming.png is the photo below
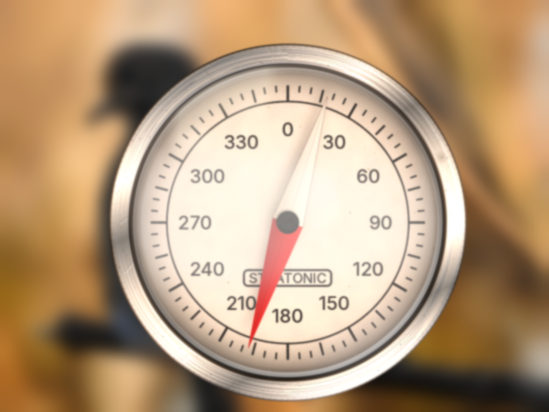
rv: 197.5; °
